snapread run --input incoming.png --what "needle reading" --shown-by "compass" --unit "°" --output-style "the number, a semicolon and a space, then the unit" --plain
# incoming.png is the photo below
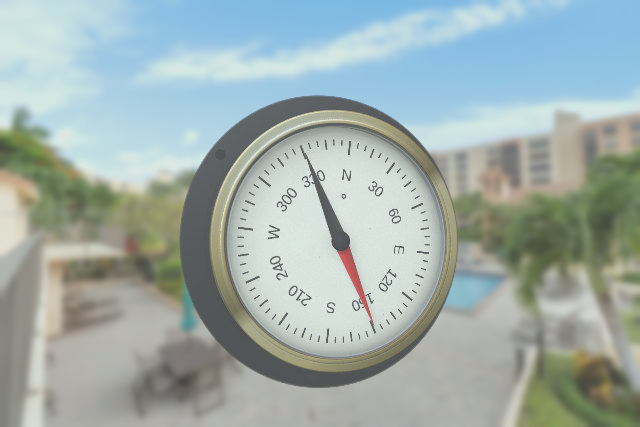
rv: 150; °
